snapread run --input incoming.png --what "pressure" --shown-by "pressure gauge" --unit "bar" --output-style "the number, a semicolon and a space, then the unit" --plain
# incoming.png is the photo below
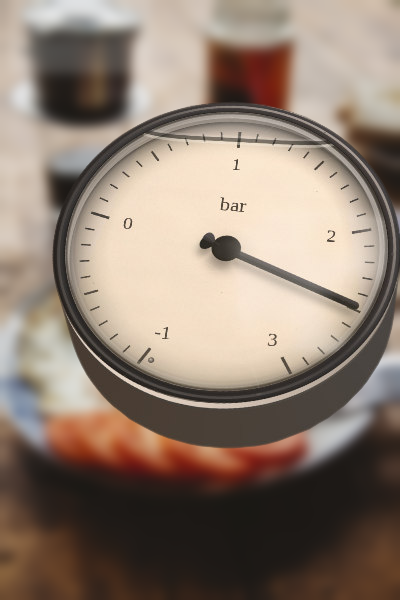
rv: 2.5; bar
